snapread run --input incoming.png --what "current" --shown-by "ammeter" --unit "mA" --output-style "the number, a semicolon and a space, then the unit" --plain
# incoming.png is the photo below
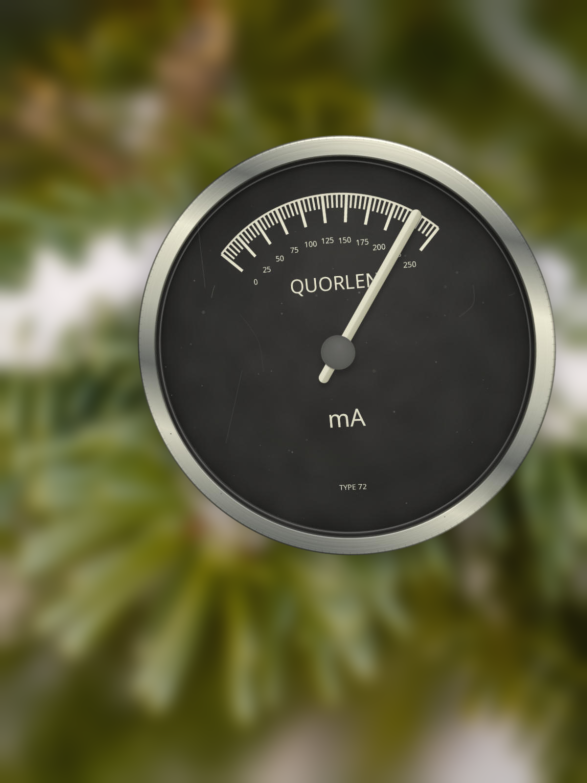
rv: 225; mA
